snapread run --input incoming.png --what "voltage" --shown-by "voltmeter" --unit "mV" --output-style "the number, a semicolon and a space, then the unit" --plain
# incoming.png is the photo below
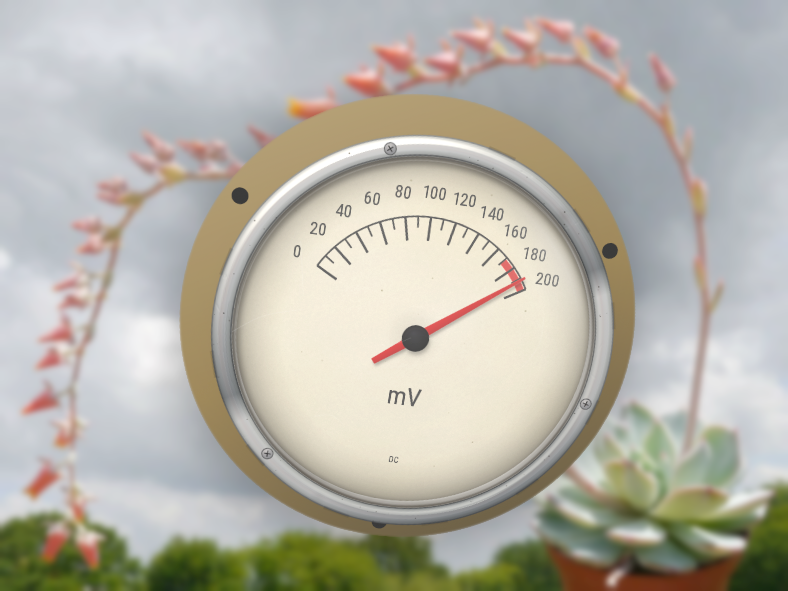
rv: 190; mV
